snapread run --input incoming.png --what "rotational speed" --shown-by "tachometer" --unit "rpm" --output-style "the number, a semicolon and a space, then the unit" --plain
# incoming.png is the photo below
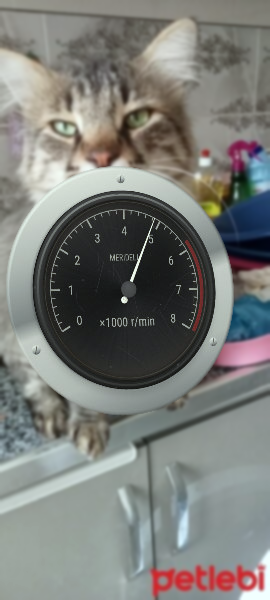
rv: 4800; rpm
